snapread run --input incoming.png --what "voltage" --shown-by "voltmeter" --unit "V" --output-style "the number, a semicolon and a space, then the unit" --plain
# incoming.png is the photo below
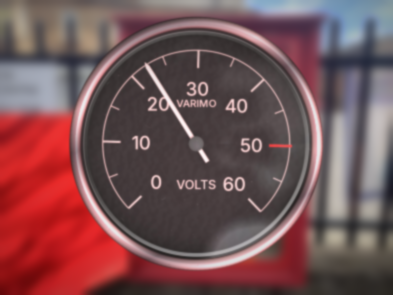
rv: 22.5; V
